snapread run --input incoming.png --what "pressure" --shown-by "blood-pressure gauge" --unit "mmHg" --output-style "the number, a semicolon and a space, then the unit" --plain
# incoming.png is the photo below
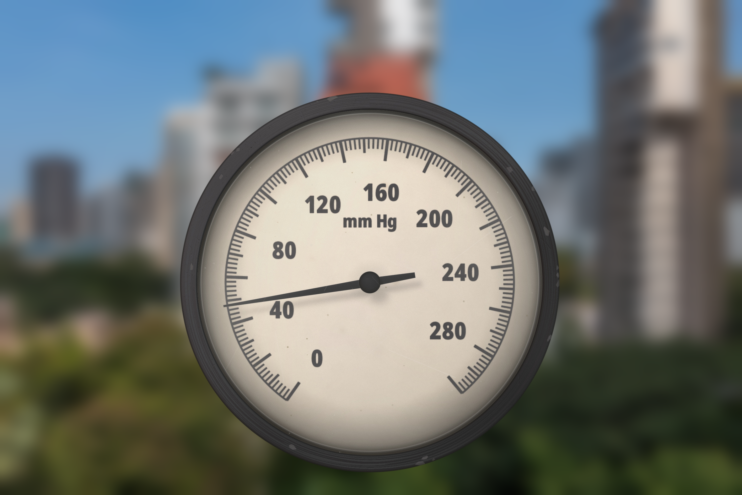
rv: 48; mmHg
